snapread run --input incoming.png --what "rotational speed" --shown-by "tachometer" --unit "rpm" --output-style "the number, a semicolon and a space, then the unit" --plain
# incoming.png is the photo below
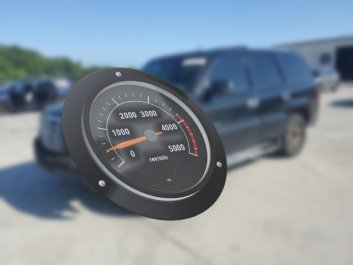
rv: 400; rpm
